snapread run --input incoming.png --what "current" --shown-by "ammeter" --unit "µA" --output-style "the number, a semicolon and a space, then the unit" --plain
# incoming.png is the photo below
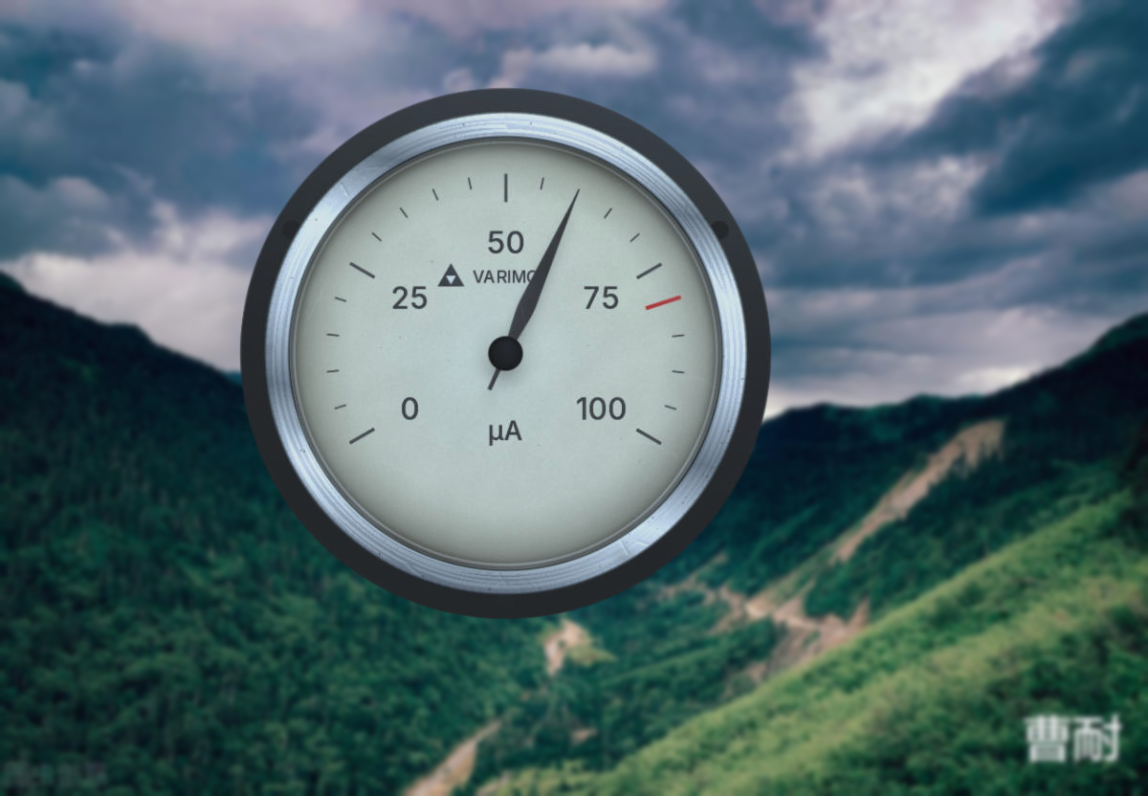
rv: 60; µA
